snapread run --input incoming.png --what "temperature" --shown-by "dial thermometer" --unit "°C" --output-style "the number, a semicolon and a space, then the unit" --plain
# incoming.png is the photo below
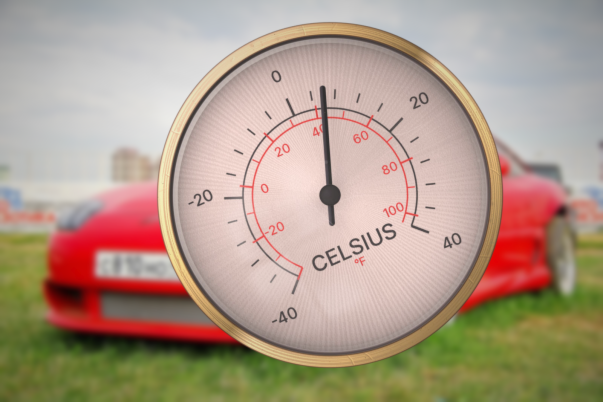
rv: 6; °C
